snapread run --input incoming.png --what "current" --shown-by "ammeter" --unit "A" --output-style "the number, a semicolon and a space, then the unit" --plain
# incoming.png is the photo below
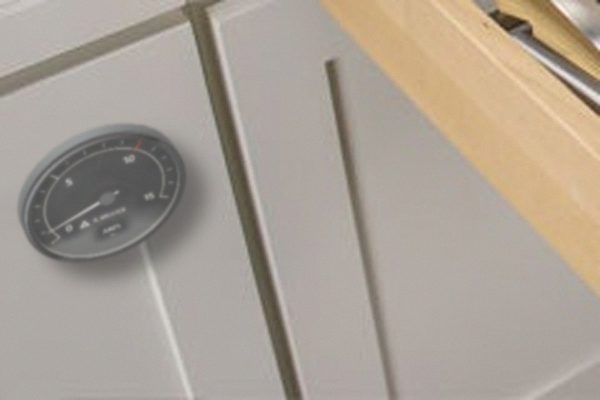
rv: 1; A
